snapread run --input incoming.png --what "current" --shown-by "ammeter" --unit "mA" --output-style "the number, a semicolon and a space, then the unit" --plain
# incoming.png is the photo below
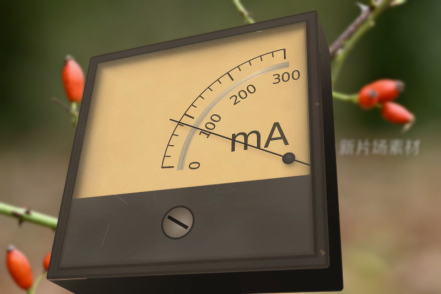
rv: 80; mA
